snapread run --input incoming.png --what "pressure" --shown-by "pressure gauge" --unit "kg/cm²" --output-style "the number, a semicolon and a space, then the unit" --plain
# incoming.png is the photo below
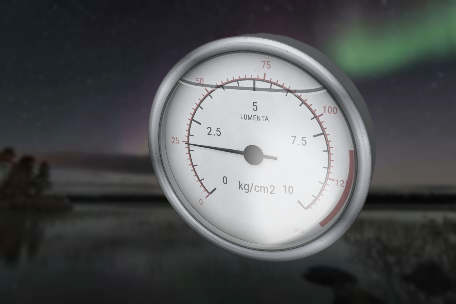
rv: 1.75; kg/cm²
